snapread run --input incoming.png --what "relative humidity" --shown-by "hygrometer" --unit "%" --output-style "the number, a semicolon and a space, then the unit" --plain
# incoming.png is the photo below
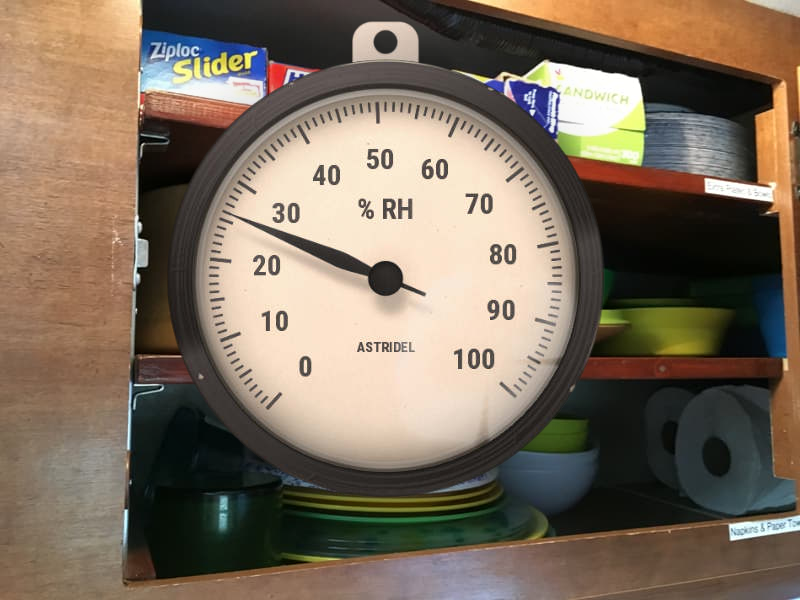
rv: 26; %
